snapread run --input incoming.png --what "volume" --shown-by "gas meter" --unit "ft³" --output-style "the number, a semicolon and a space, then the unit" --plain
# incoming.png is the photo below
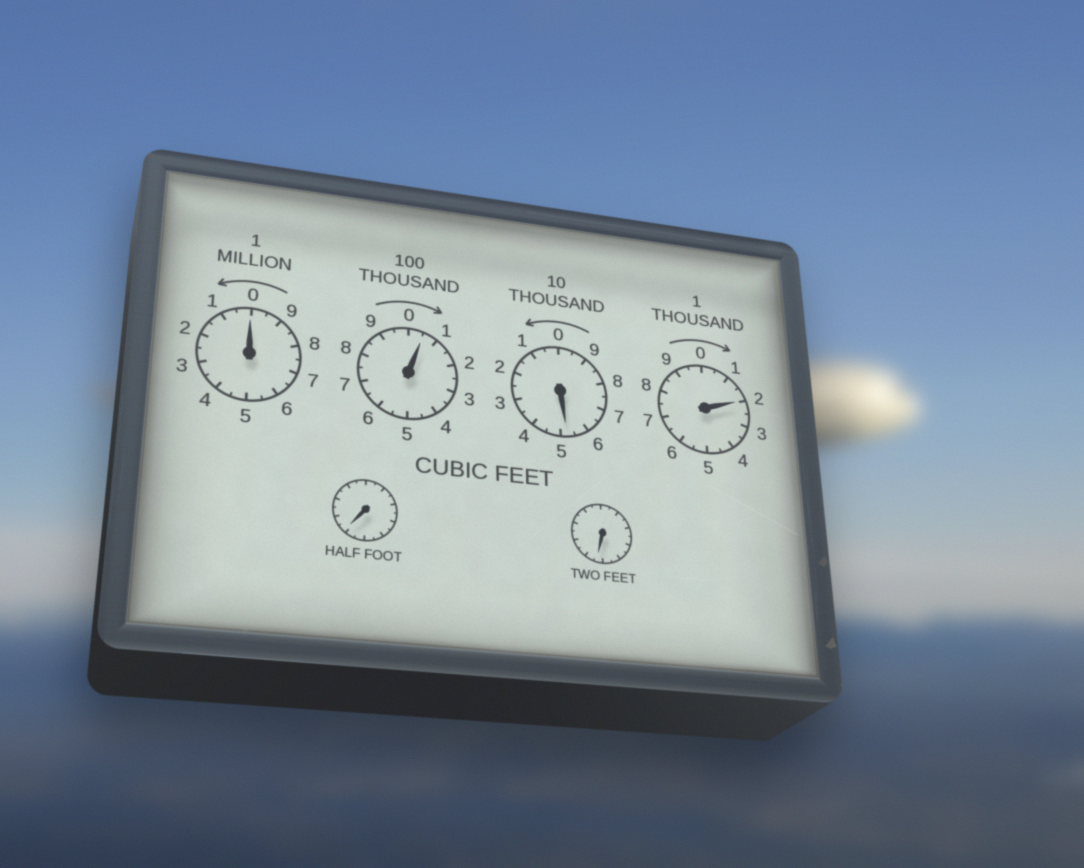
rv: 5200; ft³
